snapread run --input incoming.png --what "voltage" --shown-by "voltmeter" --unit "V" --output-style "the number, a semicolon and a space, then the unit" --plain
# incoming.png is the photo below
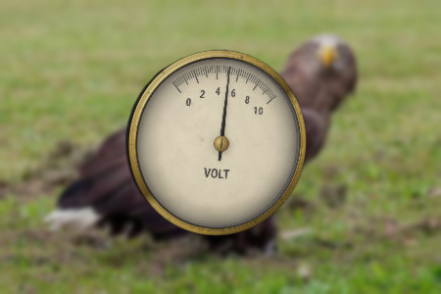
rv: 5; V
